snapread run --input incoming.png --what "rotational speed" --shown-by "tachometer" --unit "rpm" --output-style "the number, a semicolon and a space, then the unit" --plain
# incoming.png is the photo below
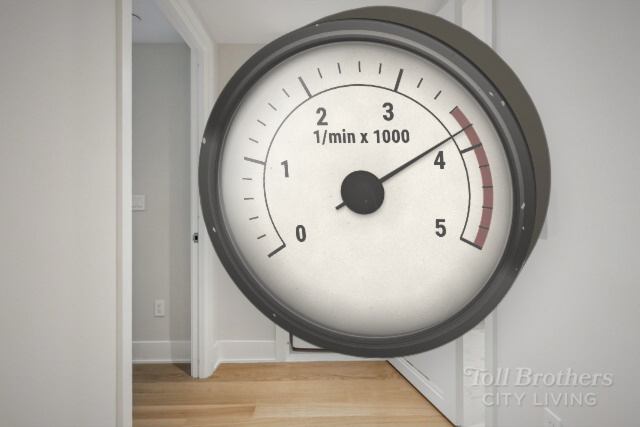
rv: 3800; rpm
